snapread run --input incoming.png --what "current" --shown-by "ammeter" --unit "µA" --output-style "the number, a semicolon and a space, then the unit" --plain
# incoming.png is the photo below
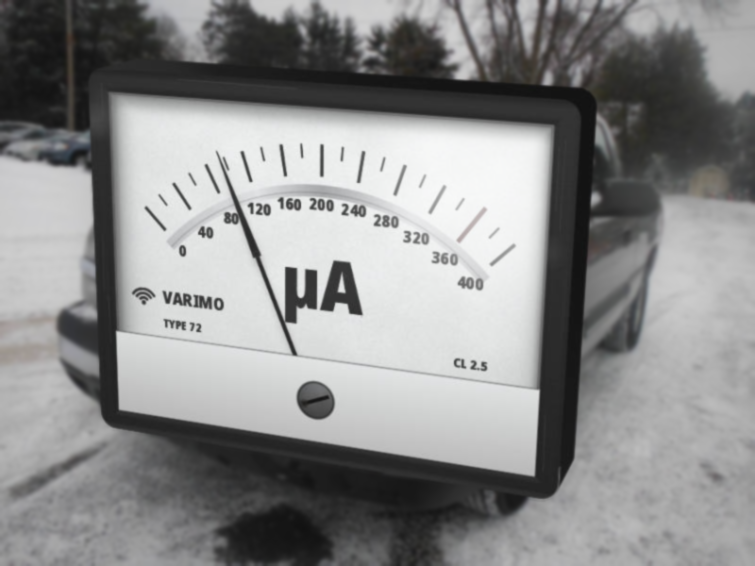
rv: 100; µA
